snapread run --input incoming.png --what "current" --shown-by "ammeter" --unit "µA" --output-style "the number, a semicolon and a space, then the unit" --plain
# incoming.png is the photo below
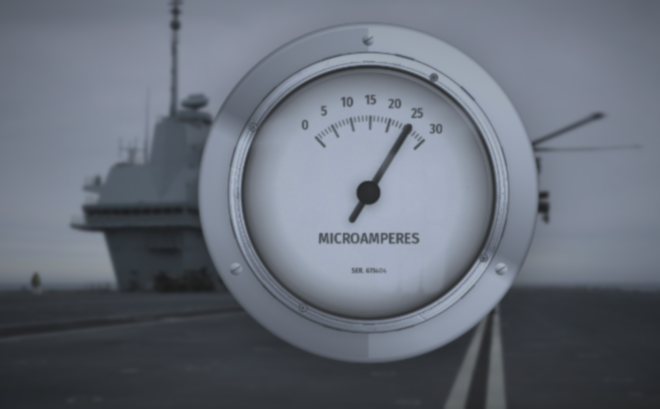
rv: 25; µA
